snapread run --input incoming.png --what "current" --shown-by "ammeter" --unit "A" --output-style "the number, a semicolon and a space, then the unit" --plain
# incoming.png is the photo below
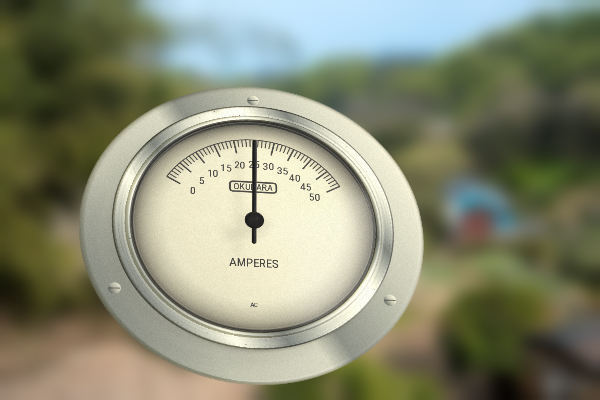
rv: 25; A
